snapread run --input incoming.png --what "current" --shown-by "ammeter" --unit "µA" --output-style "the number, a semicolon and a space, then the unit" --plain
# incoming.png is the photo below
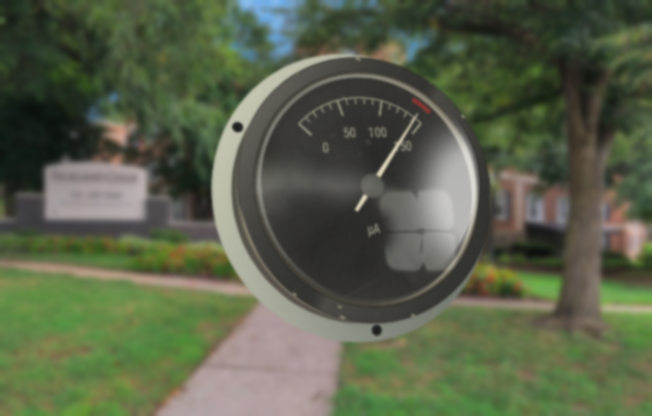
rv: 140; µA
